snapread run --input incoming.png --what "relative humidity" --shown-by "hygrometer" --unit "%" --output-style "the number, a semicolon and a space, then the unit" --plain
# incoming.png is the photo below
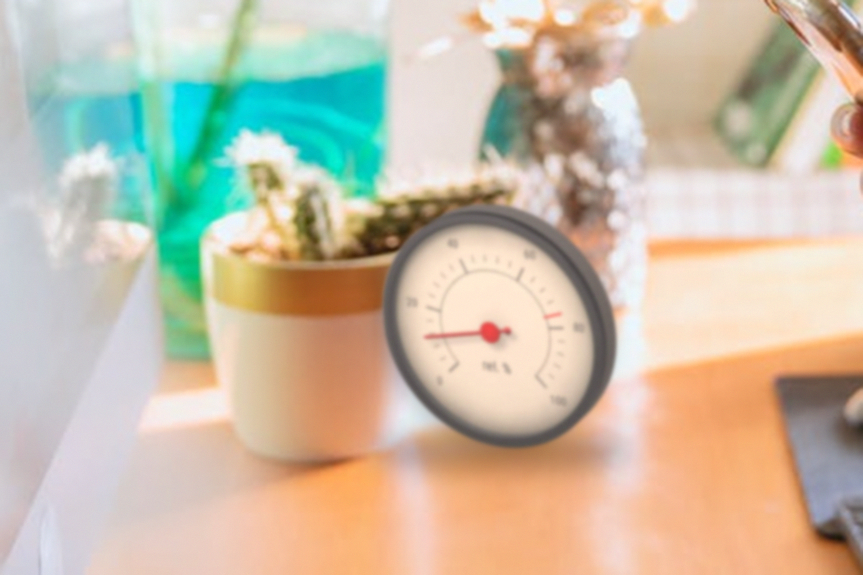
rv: 12; %
